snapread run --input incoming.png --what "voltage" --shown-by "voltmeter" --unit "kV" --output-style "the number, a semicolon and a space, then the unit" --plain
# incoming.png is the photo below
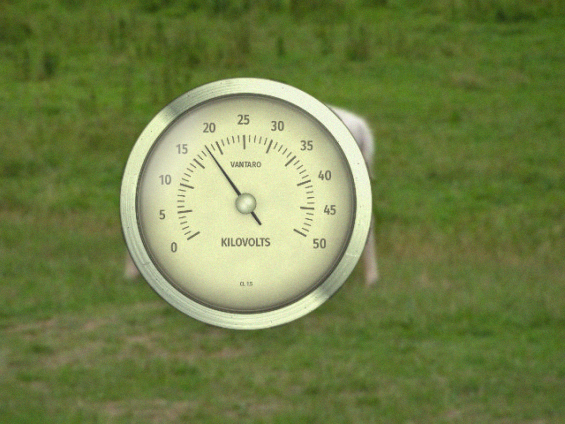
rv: 18; kV
